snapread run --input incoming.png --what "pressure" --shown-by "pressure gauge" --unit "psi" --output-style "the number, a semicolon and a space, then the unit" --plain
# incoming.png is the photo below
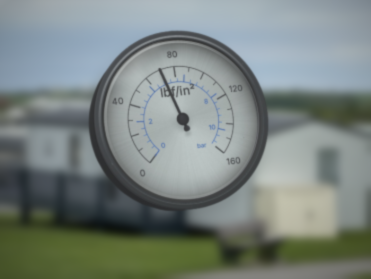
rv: 70; psi
